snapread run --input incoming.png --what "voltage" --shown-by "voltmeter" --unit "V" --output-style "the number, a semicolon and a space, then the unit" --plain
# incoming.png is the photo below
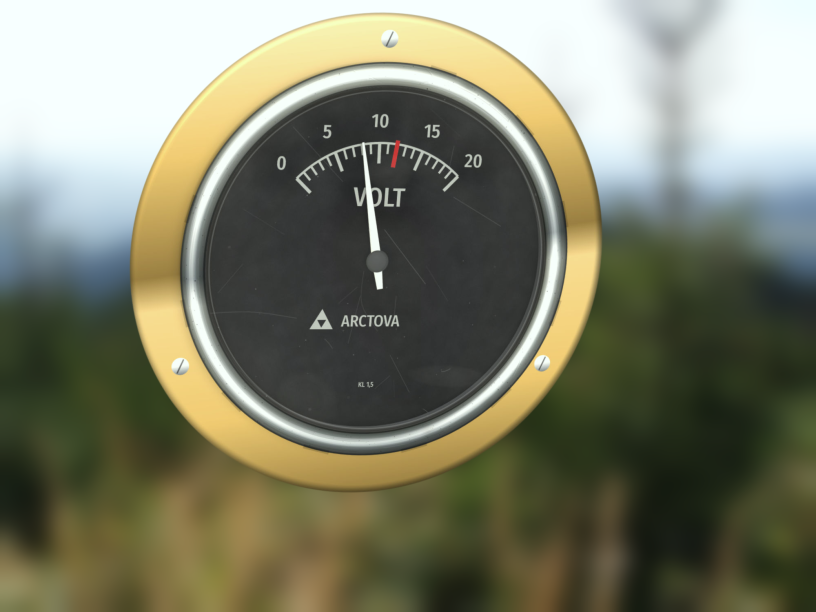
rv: 8; V
